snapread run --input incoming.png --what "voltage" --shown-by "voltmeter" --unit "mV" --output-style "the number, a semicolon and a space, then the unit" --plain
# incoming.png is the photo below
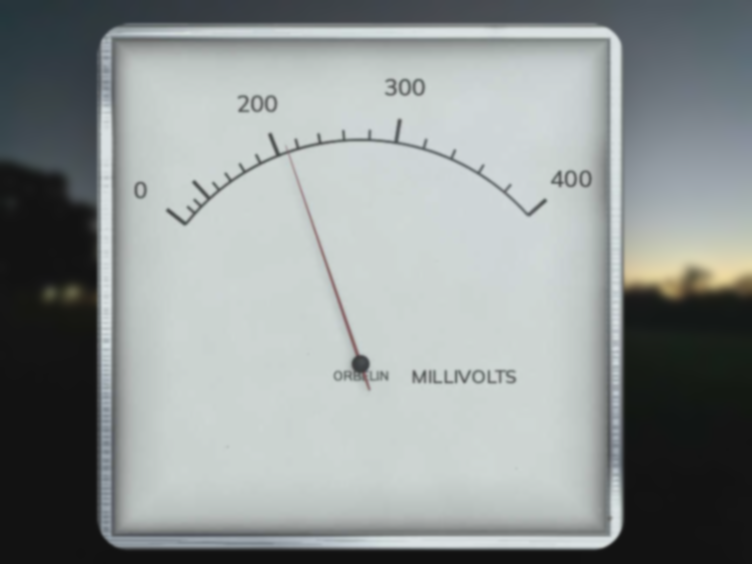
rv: 210; mV
